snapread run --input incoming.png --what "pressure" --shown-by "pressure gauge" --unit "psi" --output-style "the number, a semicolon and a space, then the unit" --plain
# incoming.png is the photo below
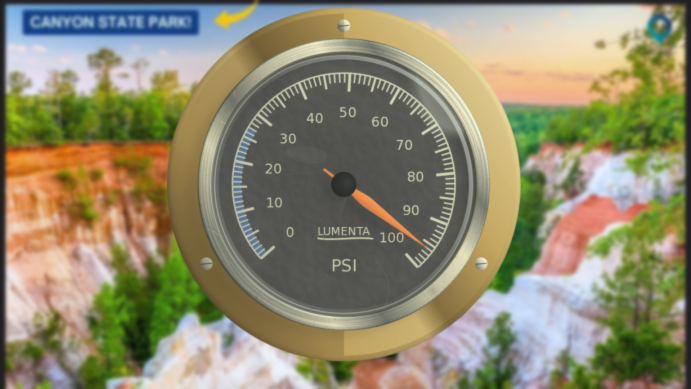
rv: 96; psi
